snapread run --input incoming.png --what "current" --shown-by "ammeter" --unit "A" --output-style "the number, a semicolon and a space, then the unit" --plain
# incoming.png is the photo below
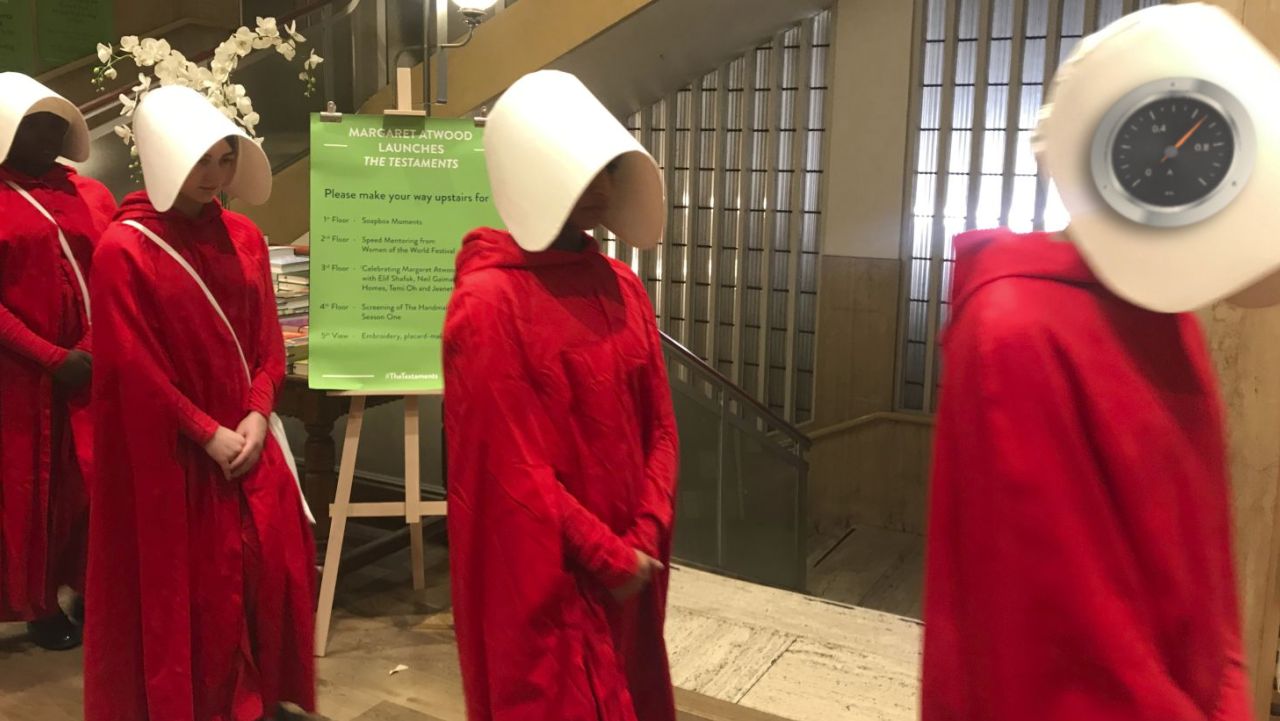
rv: 0.65; A
